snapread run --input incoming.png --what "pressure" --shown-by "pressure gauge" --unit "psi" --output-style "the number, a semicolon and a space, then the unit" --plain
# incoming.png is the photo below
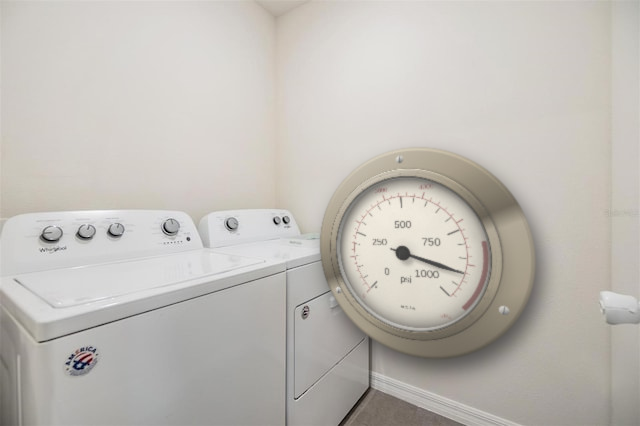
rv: 900; psi
